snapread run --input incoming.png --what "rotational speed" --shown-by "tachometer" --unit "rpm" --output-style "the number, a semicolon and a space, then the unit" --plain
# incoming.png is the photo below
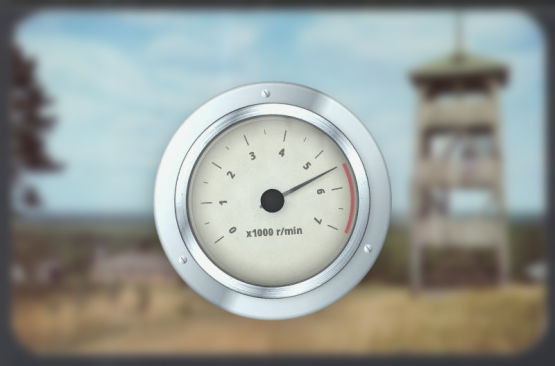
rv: 5500; rpm
